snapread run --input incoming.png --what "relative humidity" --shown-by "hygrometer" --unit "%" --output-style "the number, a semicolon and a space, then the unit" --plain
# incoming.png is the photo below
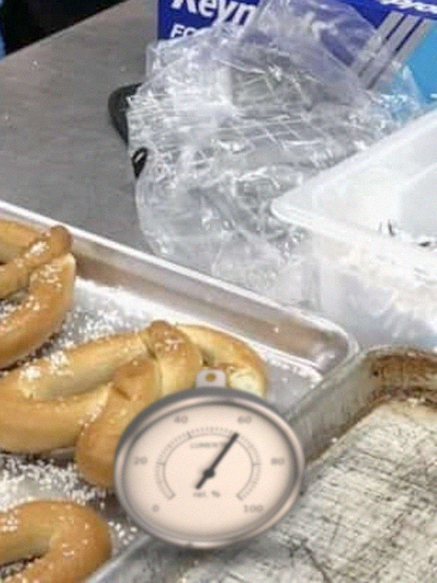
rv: 60; %
